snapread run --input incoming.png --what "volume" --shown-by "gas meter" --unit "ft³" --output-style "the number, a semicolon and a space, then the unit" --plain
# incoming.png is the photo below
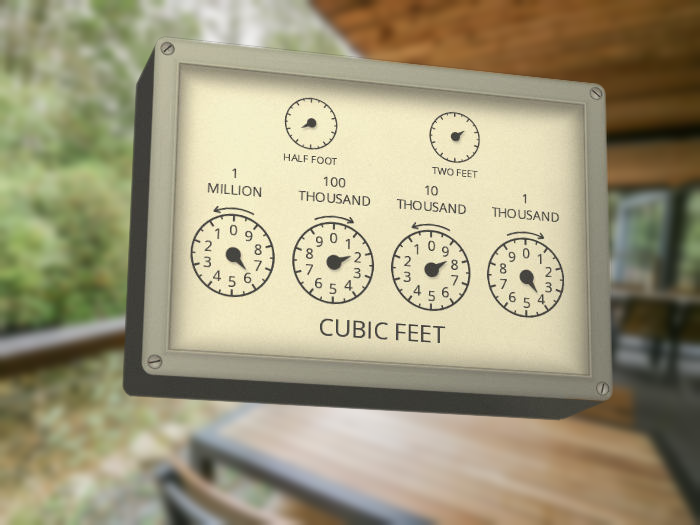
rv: 618400; ft³
